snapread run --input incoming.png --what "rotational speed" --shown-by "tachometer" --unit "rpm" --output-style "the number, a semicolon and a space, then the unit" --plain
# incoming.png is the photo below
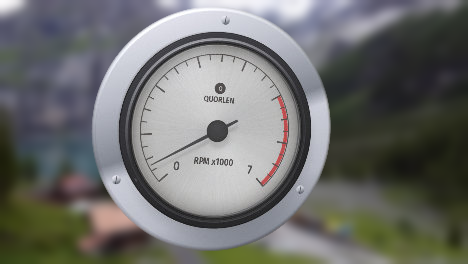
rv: 375; rpm
